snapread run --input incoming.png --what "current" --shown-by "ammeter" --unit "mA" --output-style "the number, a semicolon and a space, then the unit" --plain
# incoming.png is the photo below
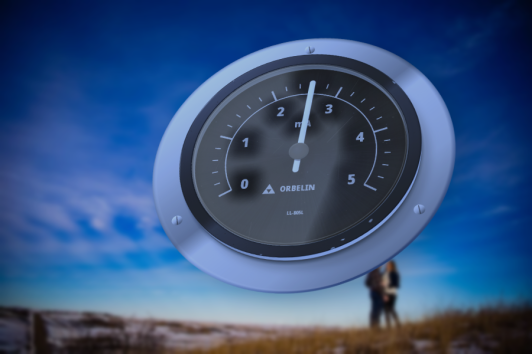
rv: 2.6; mA
